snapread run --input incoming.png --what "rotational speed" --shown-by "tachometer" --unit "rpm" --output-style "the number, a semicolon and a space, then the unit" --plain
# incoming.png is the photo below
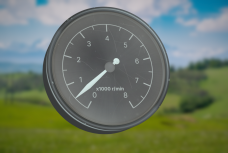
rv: 500; rpm
